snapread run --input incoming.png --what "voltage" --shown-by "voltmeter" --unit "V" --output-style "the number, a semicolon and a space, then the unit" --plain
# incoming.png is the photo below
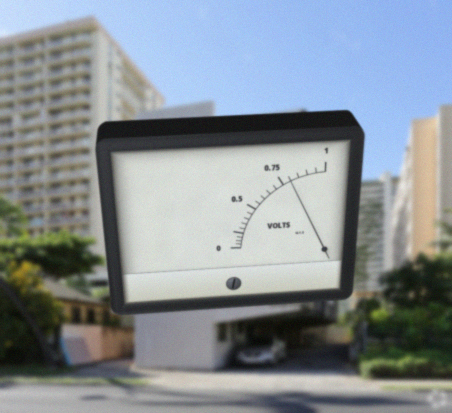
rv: 0.8; V
